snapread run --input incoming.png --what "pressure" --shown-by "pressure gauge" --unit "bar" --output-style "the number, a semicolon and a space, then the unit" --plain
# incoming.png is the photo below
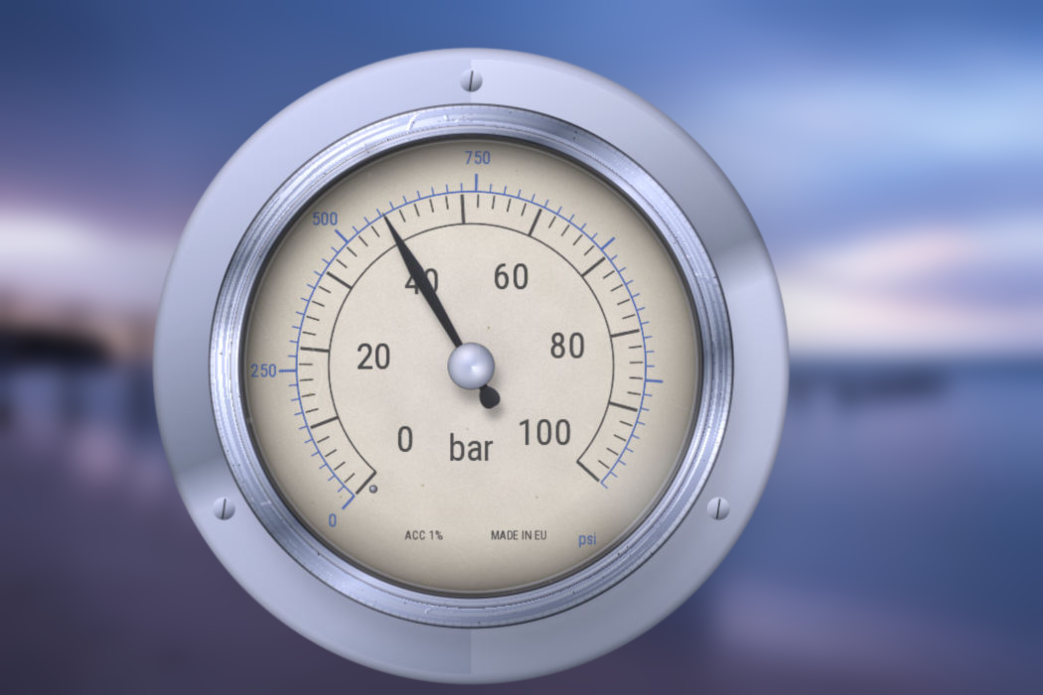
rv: 40; bar
